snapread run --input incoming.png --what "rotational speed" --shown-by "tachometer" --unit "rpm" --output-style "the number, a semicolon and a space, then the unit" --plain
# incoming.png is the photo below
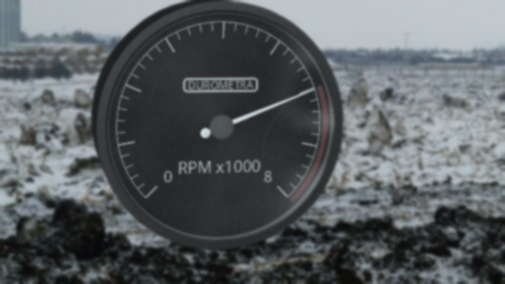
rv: 6000; rpm
